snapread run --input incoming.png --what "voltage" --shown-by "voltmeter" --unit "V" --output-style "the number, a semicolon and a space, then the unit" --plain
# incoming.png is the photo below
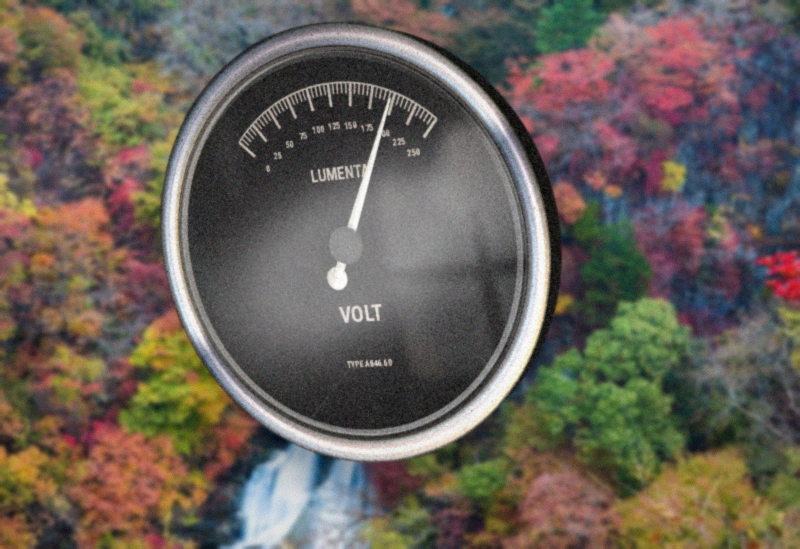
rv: 200; V
